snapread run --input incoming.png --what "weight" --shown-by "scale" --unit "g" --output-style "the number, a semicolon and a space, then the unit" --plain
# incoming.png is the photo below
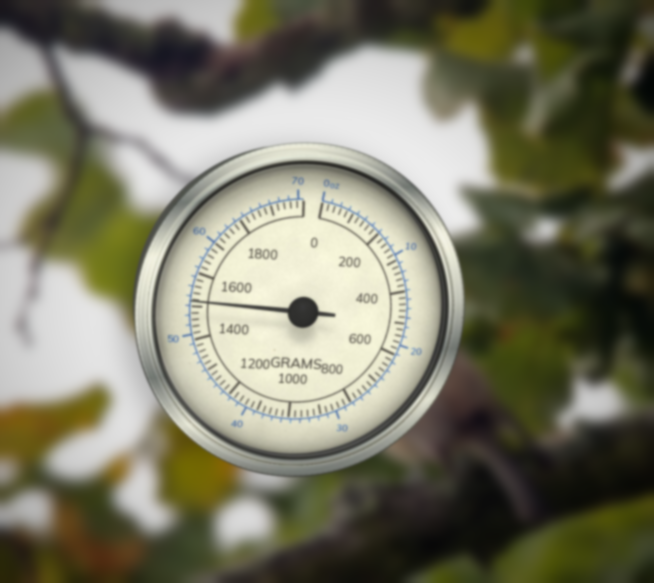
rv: 1520; g
